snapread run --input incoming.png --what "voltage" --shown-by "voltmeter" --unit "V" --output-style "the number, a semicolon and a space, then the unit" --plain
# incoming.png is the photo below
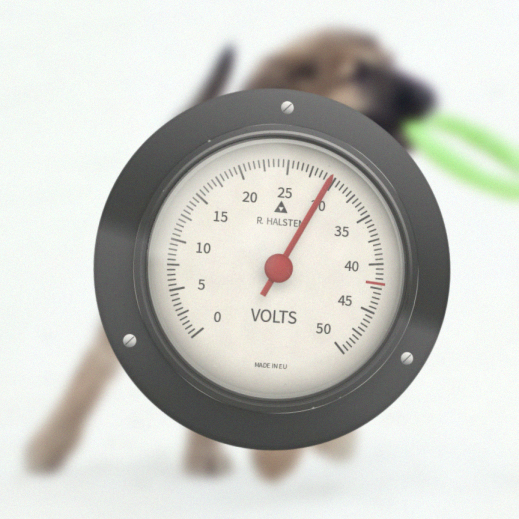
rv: 29.5; V
